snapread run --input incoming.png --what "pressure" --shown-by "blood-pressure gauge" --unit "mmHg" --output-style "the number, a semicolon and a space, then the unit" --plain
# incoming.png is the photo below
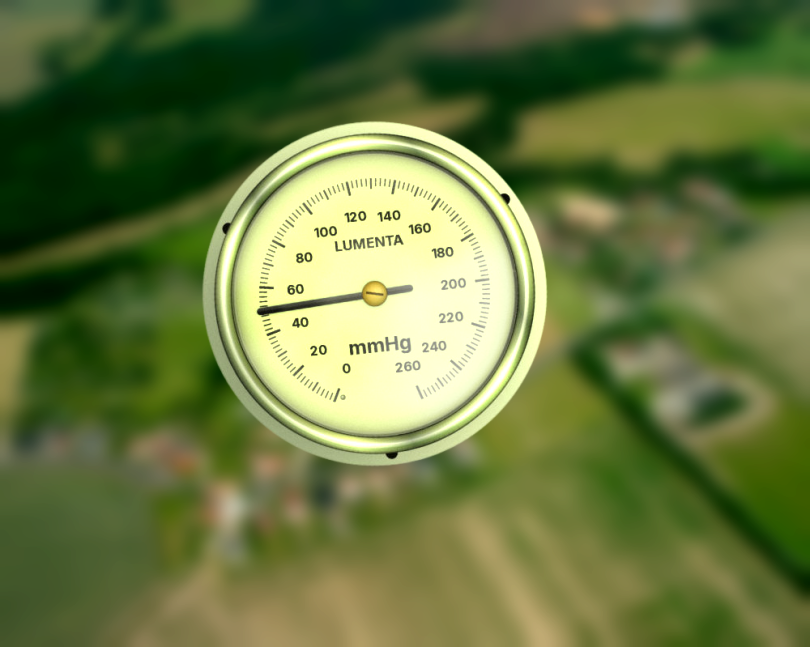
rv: 50; mmHg
